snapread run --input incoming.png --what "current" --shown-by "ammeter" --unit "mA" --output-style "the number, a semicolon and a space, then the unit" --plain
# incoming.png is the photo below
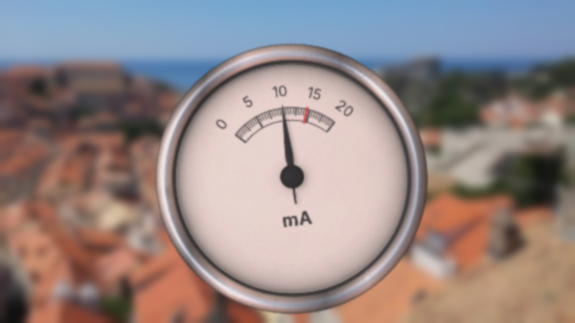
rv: 10; mA
